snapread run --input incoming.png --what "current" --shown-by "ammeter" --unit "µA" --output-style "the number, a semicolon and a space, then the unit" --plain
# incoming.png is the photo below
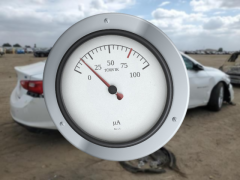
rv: 15; µA
